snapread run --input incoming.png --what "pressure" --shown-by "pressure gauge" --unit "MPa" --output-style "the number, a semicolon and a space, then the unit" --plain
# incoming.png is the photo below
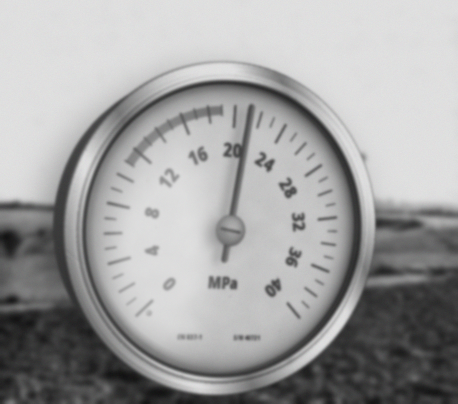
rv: 21; MPa
